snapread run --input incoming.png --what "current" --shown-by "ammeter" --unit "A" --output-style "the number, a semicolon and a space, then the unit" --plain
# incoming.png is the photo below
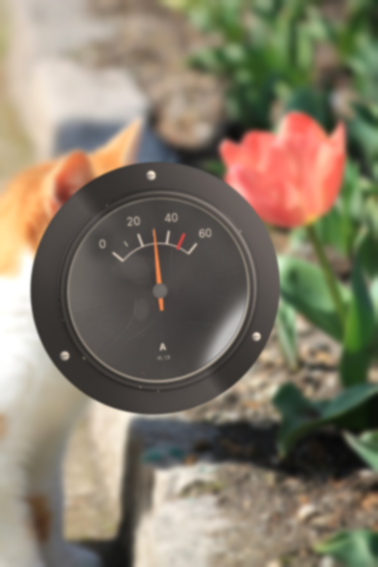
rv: 30; A
